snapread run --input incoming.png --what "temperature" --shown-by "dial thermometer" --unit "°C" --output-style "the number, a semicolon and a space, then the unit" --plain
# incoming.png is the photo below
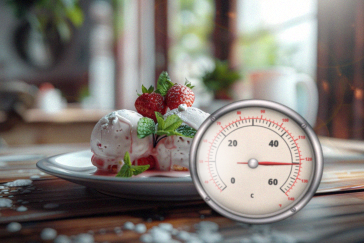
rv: 50; °C
